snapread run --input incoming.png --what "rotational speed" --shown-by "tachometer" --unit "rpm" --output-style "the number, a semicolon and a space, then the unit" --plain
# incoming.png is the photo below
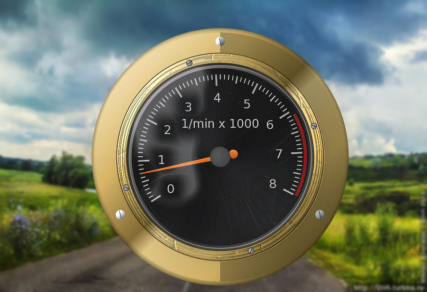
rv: 700; rpm
